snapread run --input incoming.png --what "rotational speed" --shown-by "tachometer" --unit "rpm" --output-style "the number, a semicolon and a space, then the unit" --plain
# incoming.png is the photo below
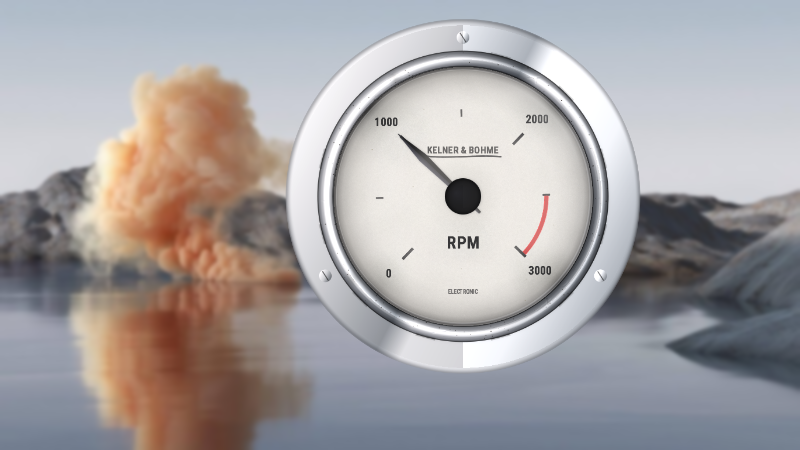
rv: 1000; rpm
